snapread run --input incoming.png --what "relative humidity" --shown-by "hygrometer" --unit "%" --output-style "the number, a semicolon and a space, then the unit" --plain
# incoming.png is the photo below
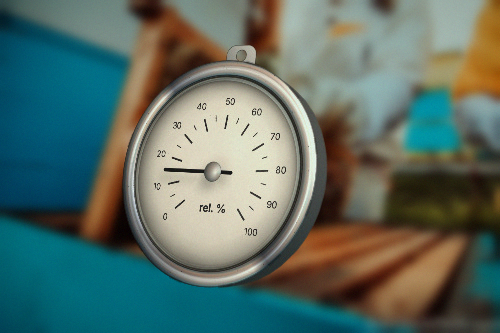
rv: 15; %
